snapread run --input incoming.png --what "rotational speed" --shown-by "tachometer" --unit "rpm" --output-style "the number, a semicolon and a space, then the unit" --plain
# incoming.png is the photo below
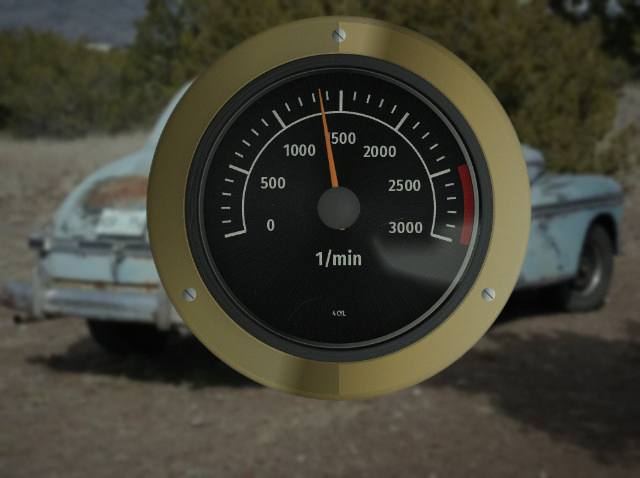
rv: 1350; rpm
